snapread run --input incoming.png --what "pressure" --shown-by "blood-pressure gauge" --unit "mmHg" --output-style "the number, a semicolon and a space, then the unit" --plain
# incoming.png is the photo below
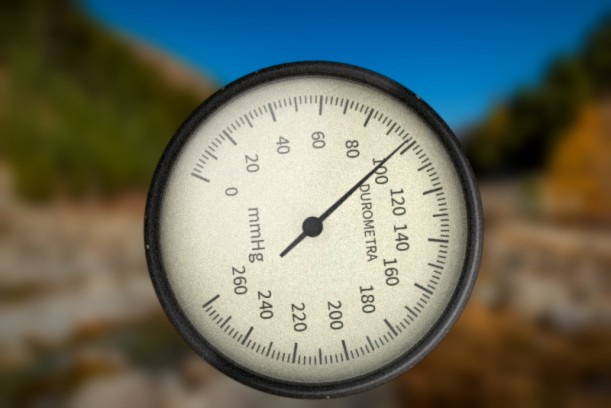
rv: 98; mmHg
